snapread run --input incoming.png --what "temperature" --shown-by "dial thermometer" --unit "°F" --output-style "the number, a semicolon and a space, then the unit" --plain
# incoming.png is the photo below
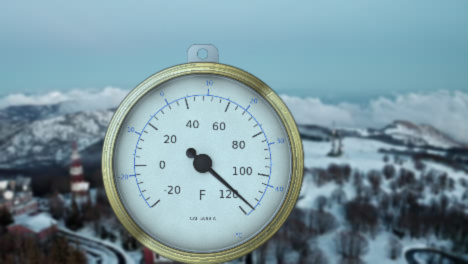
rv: 116; °F
